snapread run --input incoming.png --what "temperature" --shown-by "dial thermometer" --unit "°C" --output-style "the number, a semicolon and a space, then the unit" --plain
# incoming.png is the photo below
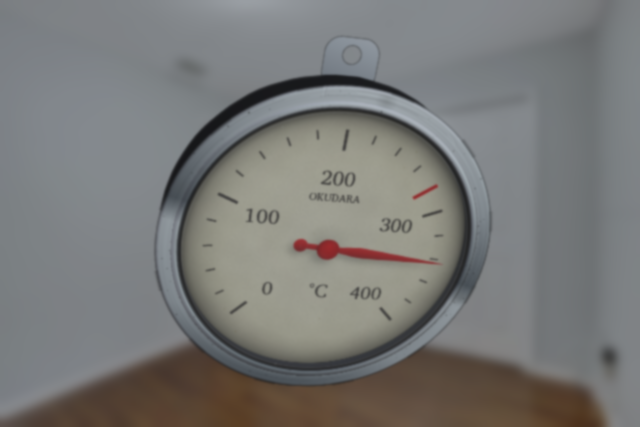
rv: 340; °C
